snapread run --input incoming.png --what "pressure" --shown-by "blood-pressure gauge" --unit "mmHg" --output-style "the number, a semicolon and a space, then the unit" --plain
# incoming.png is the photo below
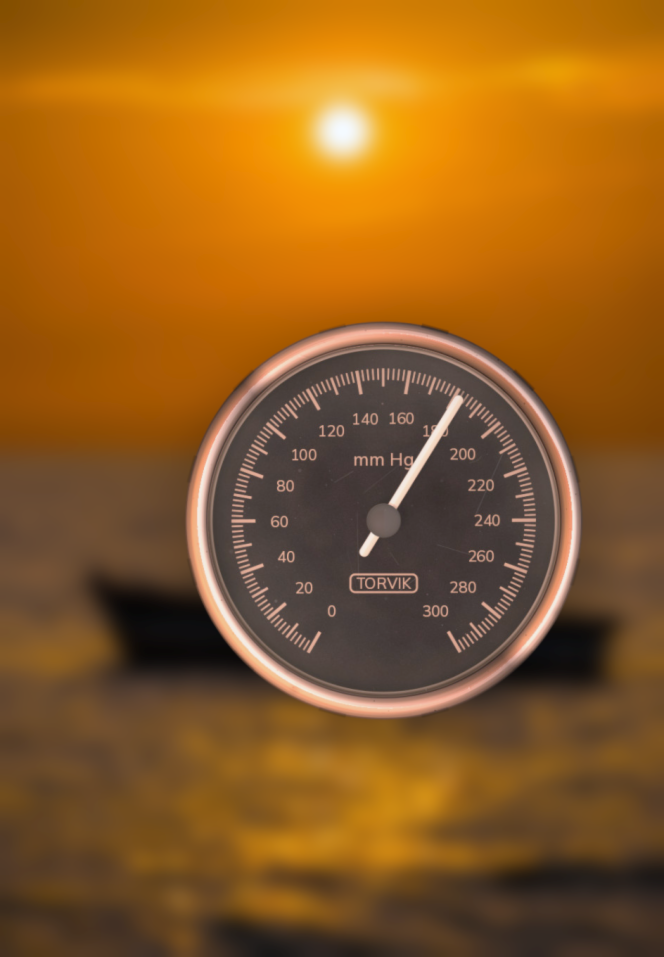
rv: 182; mmHg
